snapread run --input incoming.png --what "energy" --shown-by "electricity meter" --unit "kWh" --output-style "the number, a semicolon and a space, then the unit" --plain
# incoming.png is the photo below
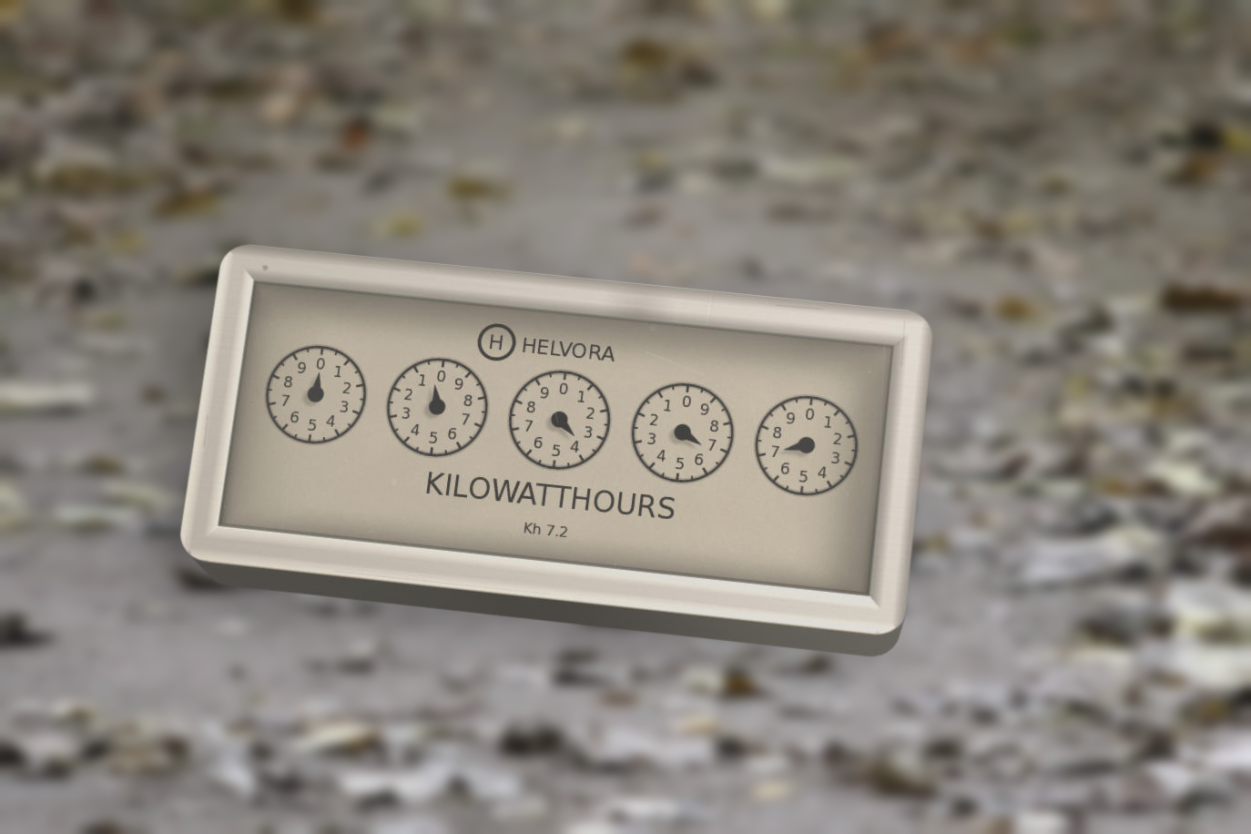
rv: 367; kWh
